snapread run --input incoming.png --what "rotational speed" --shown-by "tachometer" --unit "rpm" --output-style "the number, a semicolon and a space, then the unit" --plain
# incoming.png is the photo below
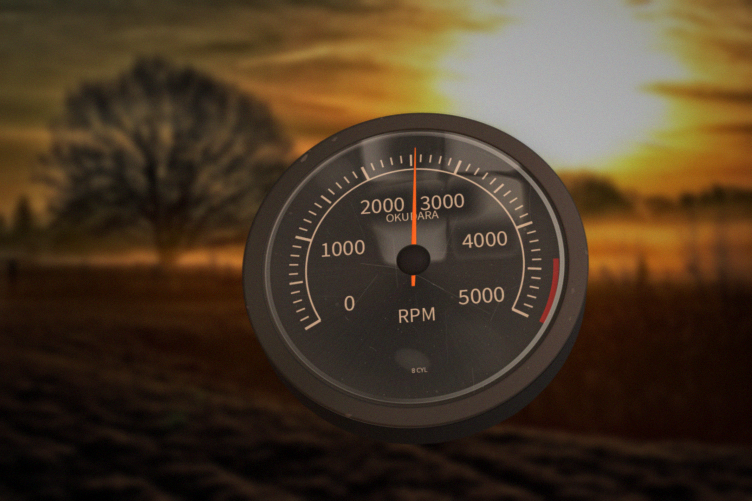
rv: 2550; rpm
